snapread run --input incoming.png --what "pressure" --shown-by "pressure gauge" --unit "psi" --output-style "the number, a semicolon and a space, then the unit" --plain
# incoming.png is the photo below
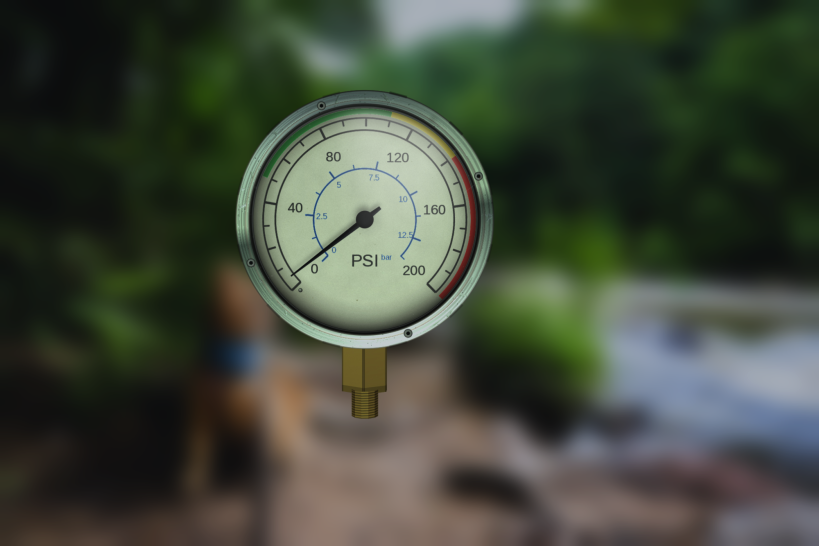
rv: 5; psi
